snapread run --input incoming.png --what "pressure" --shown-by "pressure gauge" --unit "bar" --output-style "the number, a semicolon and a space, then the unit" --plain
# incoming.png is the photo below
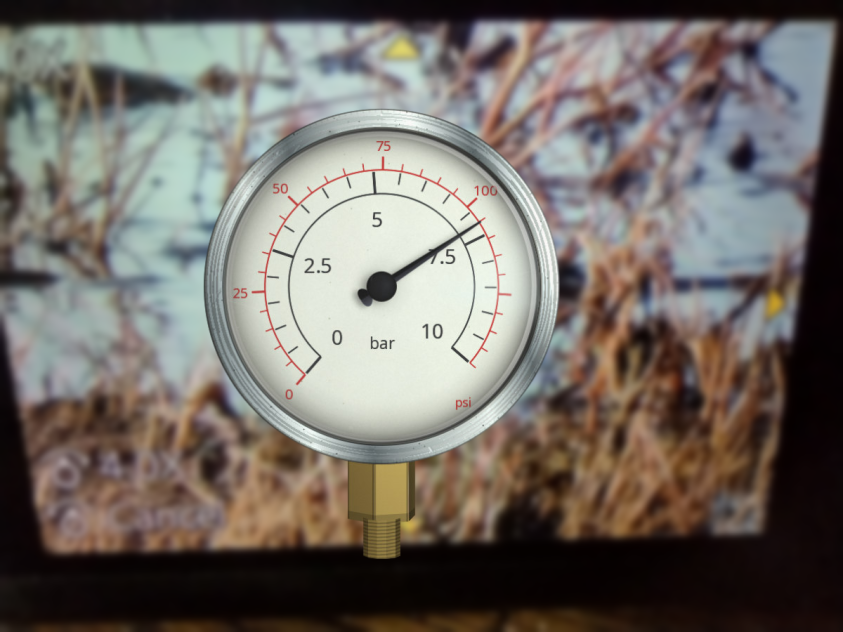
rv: 7.25; bar
